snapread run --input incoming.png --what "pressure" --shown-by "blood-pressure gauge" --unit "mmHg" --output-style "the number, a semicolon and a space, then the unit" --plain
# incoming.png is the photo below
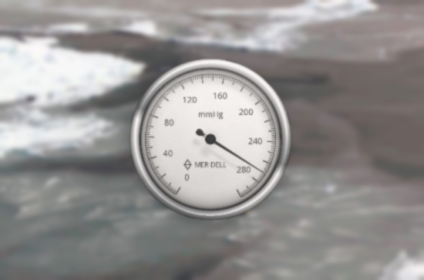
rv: 270; mmHg
